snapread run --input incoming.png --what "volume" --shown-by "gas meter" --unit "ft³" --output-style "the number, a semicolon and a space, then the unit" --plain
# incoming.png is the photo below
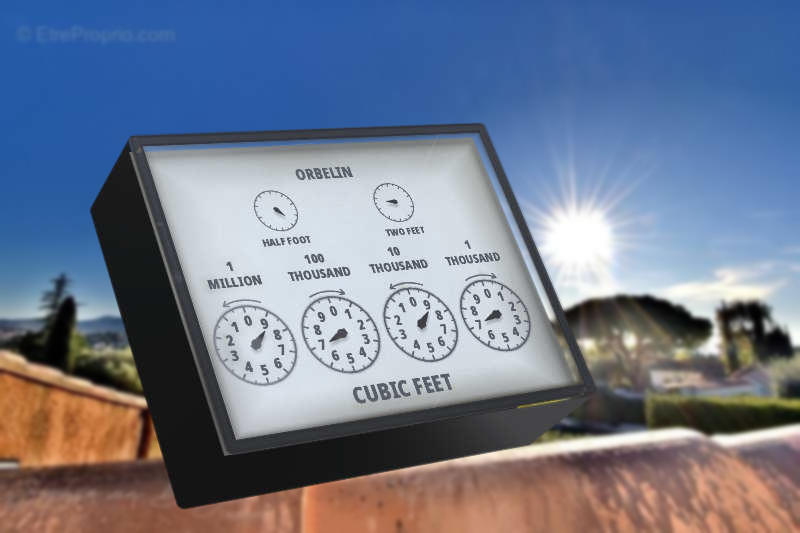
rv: 868700; ft³
